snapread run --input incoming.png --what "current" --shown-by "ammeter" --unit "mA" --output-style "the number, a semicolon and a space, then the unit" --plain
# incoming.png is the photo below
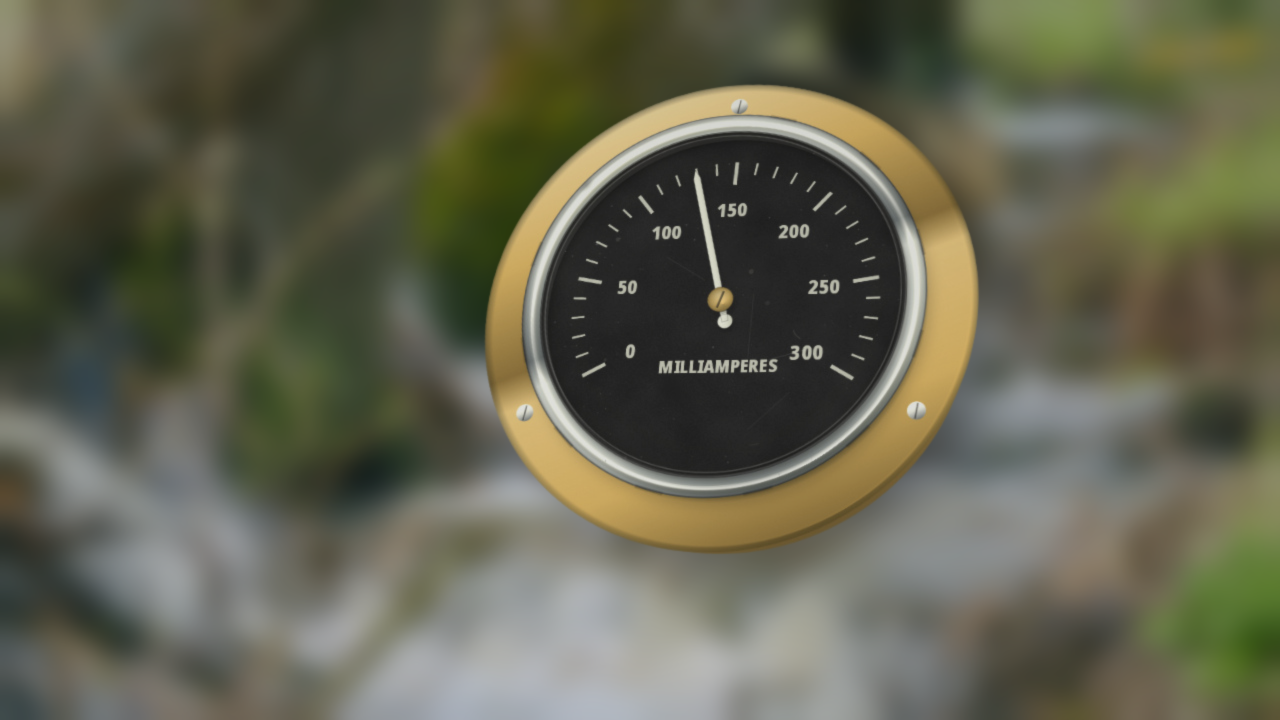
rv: 130; mA
